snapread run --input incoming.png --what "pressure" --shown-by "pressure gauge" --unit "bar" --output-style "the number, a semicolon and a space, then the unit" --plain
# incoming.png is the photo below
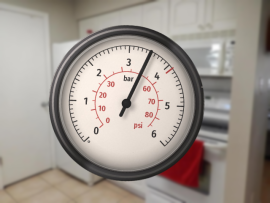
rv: 3.5; bar
